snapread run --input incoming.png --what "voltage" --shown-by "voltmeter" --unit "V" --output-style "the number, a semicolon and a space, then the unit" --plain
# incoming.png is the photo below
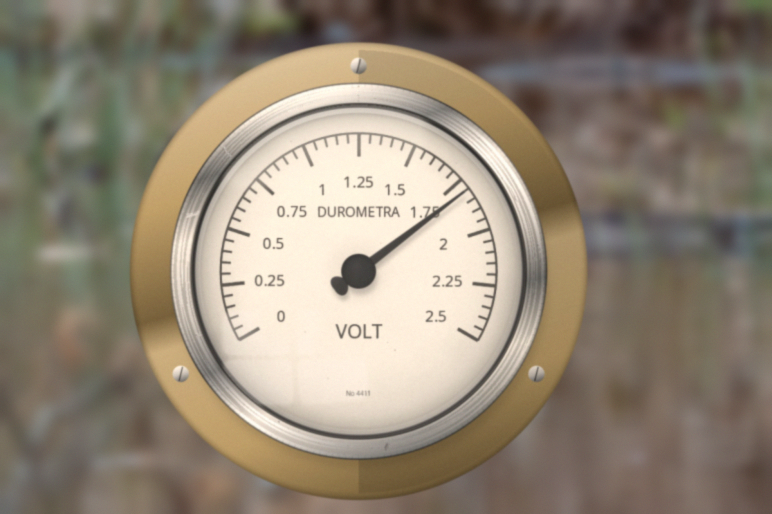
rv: 1.8; V
